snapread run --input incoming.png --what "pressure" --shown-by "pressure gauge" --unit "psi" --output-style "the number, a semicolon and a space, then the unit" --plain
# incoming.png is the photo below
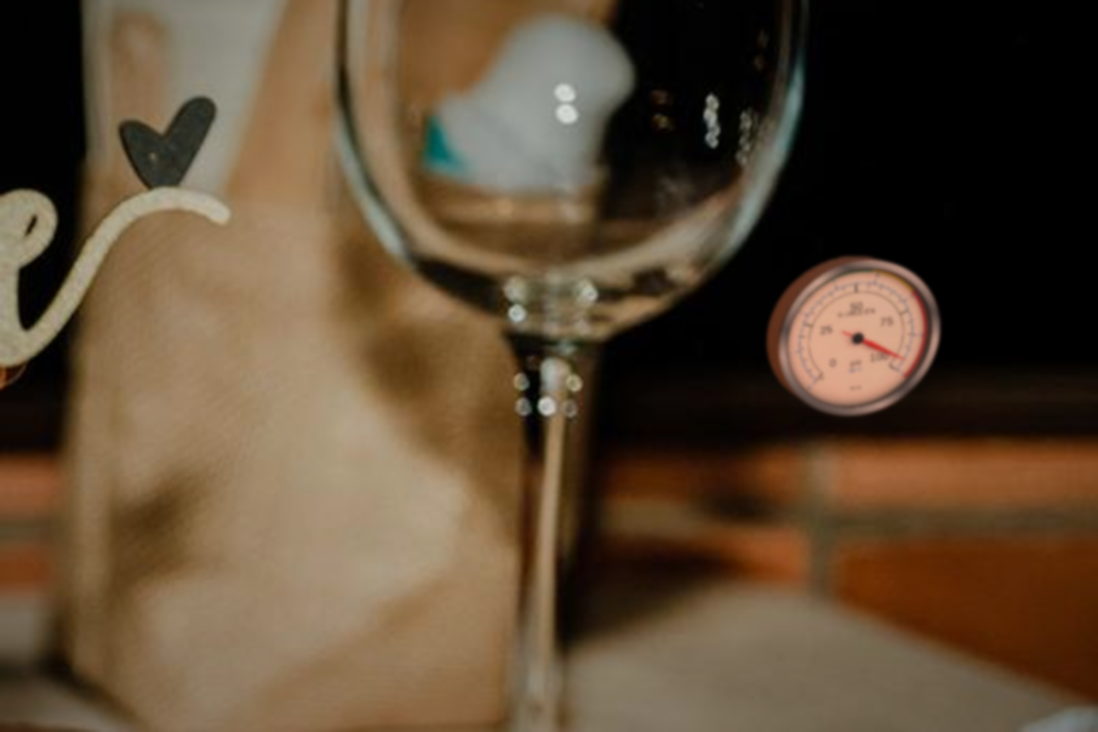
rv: 95; psi
